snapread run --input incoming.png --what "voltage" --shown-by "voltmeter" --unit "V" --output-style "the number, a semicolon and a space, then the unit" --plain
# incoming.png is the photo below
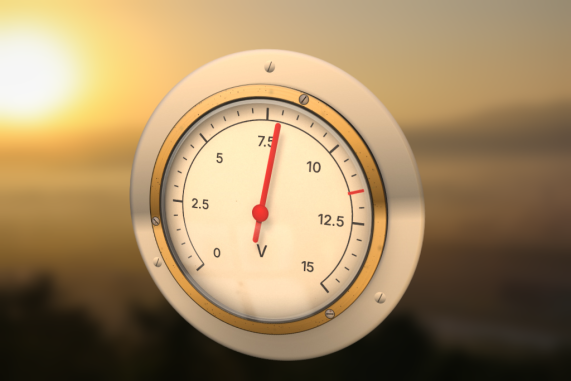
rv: 8; V
